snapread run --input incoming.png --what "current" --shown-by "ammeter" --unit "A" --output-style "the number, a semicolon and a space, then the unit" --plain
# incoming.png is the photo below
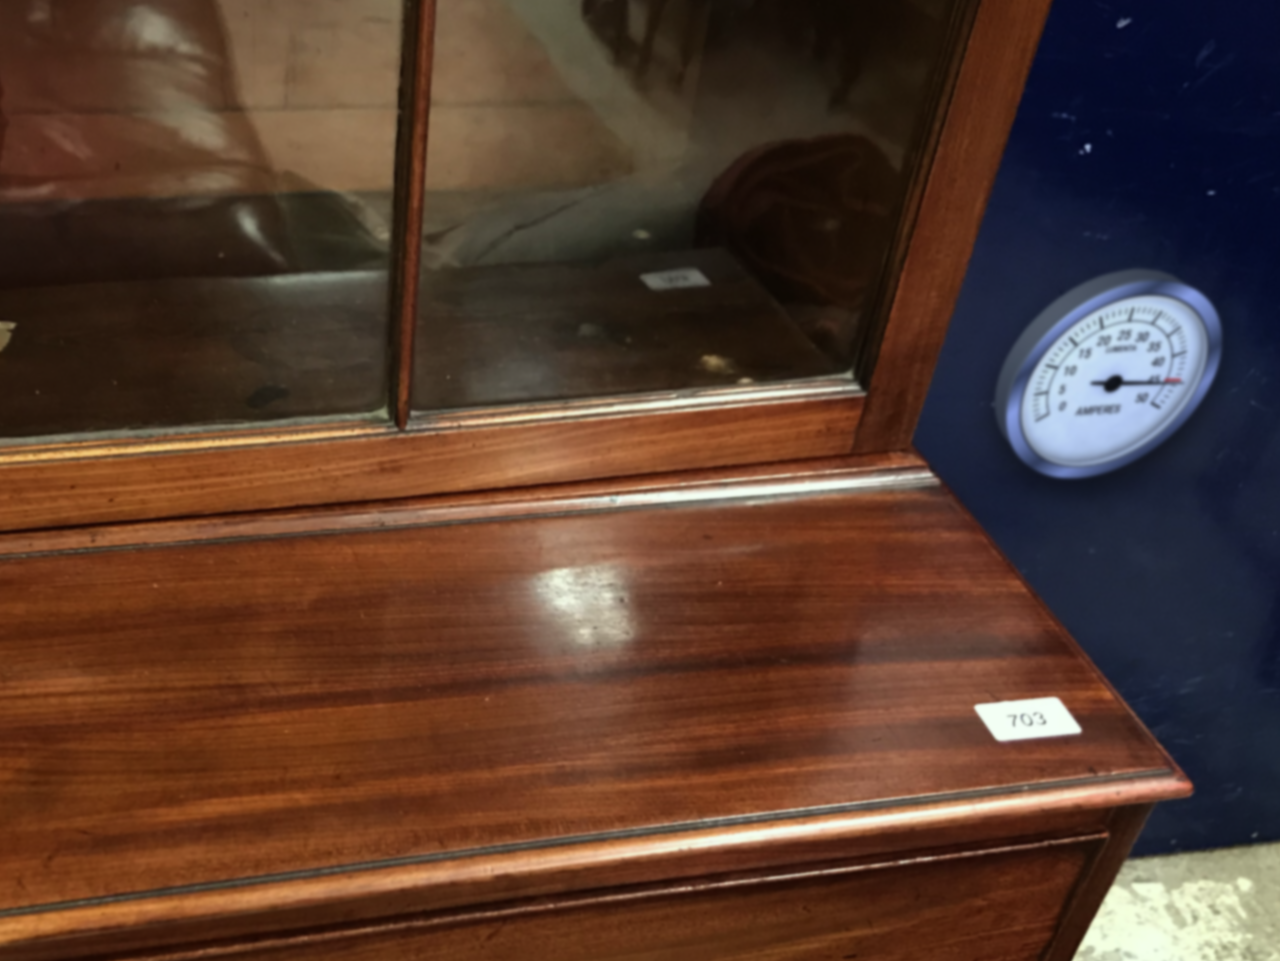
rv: 45; A
